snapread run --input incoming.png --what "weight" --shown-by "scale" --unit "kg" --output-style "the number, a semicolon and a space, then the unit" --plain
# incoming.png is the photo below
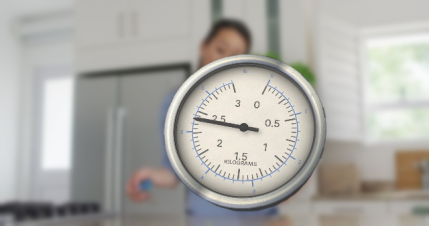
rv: 2.4; kg
